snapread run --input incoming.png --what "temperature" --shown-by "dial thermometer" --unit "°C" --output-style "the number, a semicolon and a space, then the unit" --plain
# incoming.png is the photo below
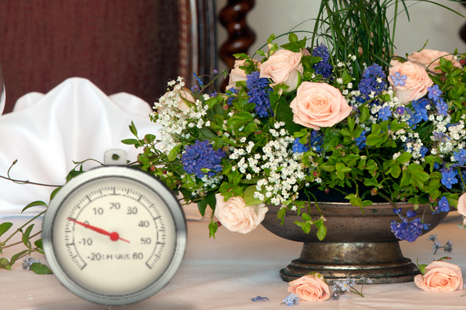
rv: 0; °C
